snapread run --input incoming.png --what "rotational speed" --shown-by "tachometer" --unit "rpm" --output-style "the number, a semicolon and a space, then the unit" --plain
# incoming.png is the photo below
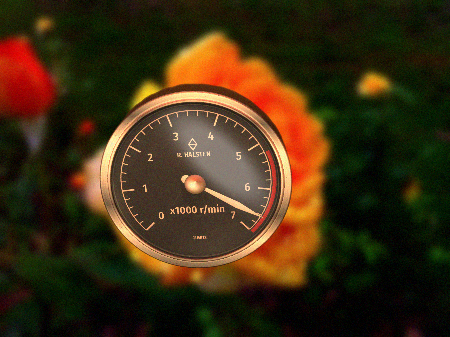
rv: 6600; rpm
